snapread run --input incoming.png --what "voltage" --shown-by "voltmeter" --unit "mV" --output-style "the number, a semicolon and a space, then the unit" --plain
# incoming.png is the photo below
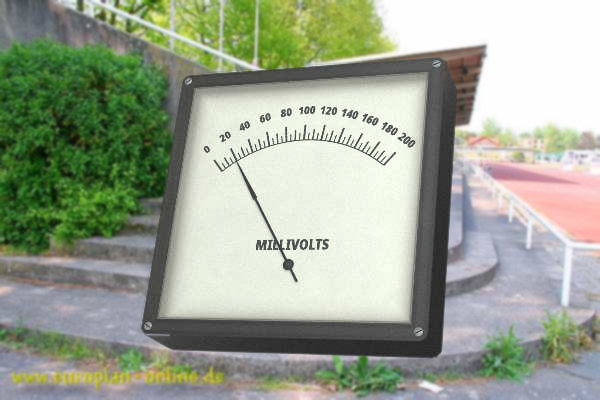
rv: 20; mV
